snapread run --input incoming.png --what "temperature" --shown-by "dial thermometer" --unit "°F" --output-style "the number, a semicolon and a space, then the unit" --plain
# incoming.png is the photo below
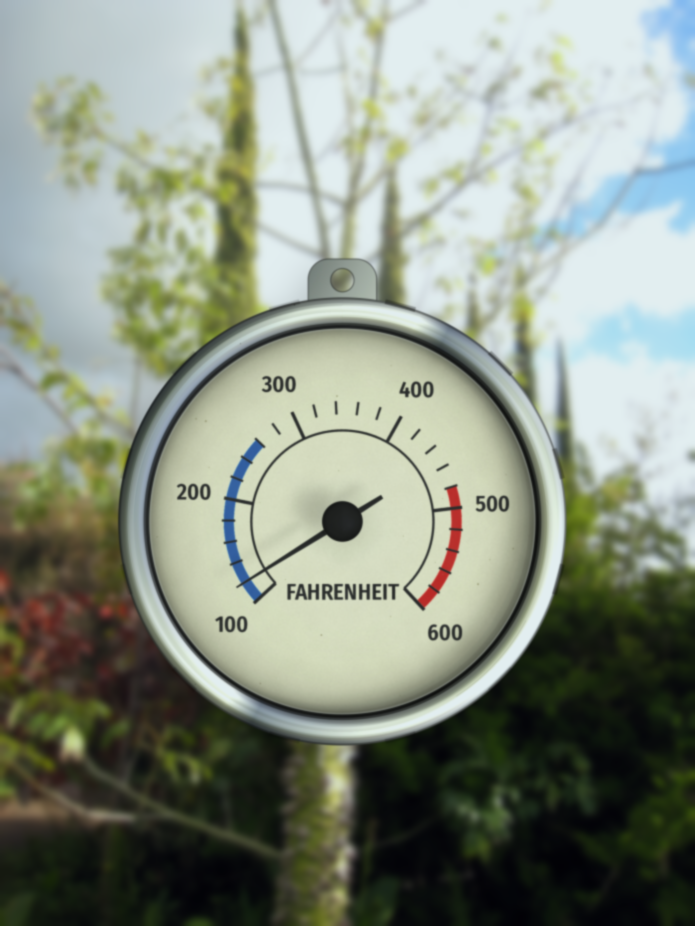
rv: 120; °F
